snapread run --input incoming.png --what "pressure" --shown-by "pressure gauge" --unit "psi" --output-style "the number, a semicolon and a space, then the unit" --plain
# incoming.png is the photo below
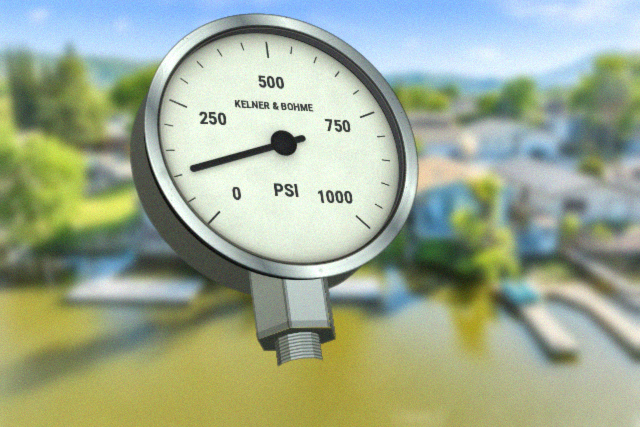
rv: 100; psi
